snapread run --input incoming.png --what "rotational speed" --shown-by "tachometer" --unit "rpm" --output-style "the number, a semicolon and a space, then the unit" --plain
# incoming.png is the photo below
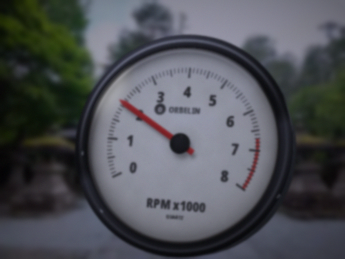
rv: 2000; rpm
